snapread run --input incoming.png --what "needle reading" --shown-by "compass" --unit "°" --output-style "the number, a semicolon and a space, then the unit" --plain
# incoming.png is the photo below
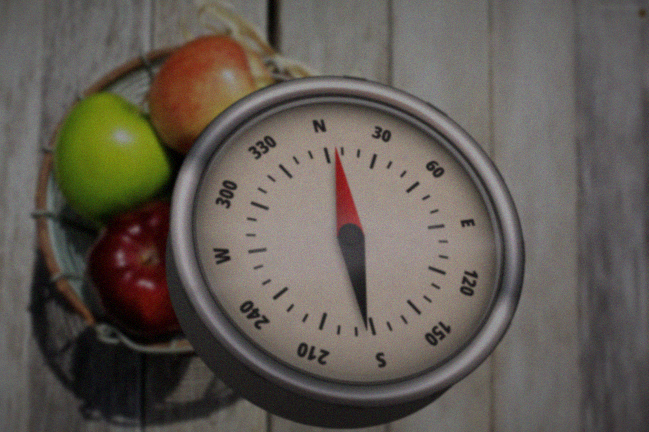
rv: 5; °
